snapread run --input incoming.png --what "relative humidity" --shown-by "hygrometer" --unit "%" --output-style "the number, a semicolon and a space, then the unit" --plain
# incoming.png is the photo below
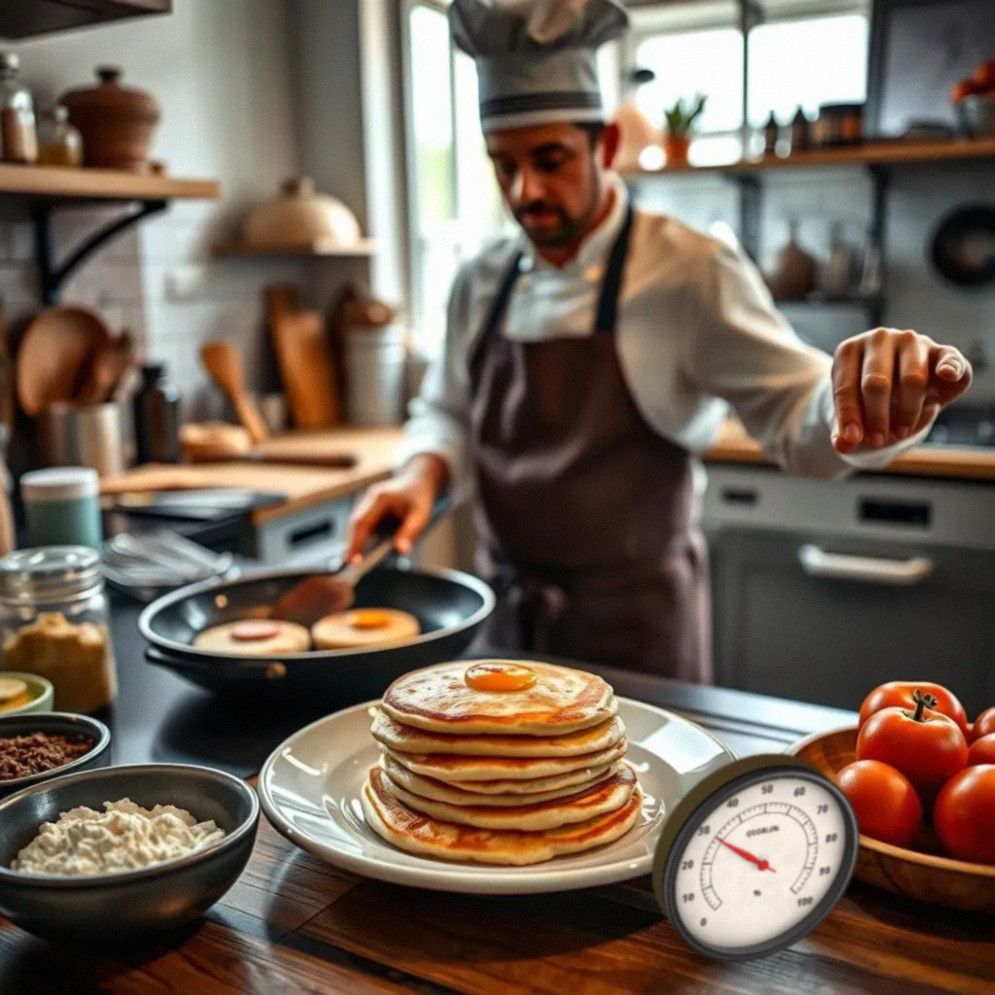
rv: 30; %
